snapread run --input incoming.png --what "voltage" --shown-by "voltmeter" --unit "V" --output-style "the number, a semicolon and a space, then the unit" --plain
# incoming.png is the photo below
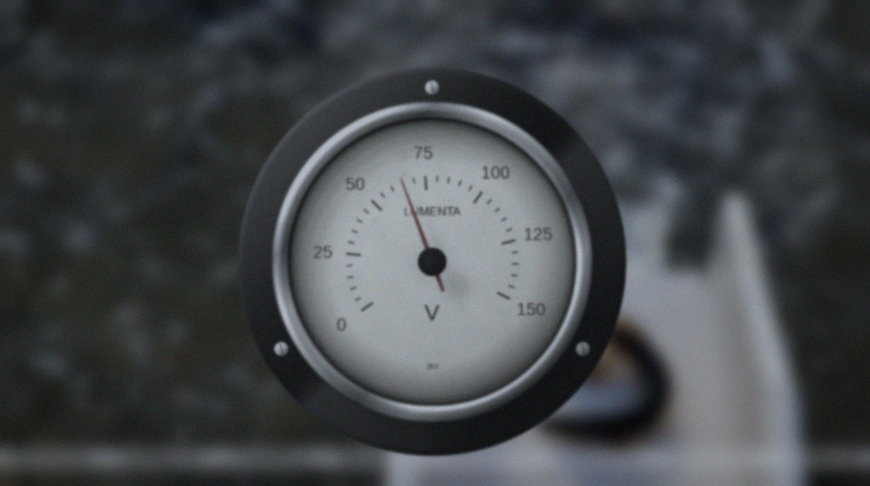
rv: 65; V
